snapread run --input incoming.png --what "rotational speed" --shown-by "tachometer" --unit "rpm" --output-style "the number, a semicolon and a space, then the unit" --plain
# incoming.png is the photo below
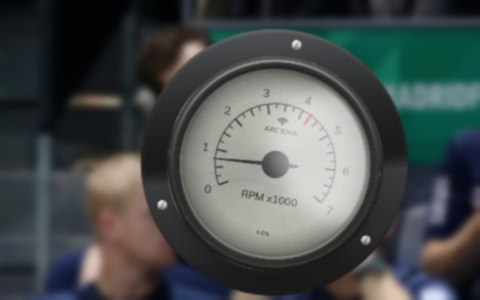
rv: 750; rpm
